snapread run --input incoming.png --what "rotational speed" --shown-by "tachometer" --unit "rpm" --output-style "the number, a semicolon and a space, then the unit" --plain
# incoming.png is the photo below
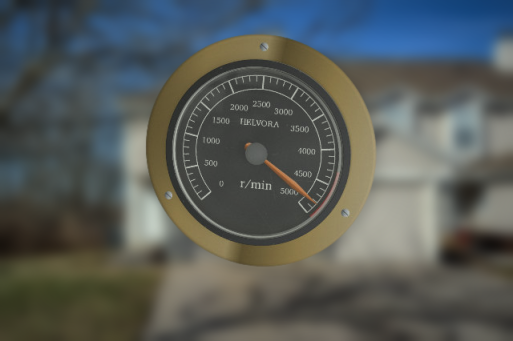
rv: 4800; rpm
